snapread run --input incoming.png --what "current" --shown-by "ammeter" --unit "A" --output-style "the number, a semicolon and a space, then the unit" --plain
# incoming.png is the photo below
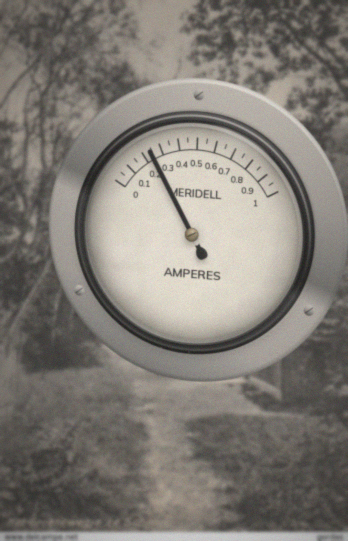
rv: 0.25; A
